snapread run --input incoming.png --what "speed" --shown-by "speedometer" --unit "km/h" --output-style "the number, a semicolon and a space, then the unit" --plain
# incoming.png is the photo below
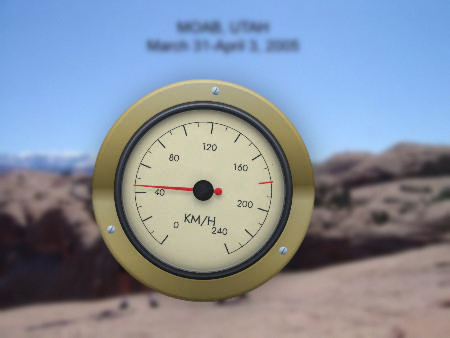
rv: 45; km/h
